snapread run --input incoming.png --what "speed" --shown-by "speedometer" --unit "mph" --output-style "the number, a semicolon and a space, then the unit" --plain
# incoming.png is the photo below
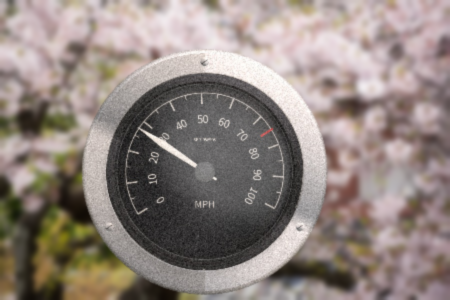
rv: 27.5; mph
